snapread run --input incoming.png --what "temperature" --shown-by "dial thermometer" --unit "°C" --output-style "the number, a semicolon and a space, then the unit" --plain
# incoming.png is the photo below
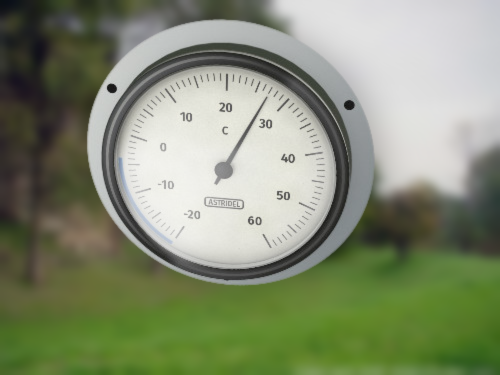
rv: 27; °C
